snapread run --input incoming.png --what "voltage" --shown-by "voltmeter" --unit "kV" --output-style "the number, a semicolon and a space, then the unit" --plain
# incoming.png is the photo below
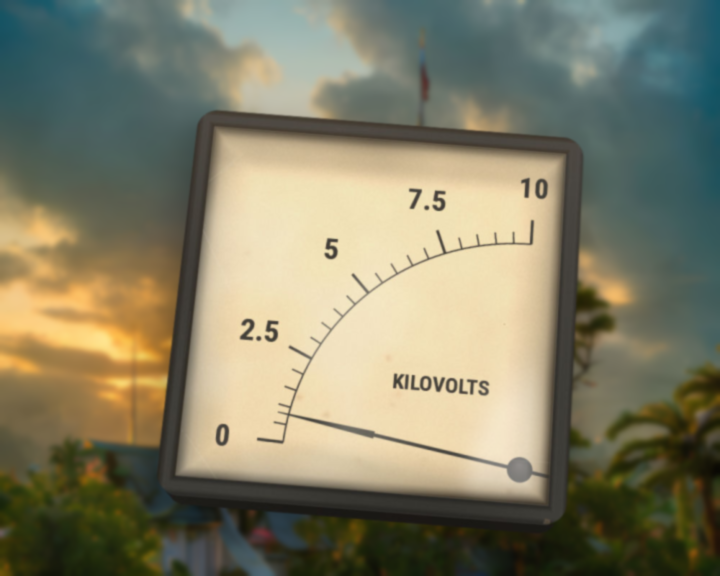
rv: 0.75; kV
